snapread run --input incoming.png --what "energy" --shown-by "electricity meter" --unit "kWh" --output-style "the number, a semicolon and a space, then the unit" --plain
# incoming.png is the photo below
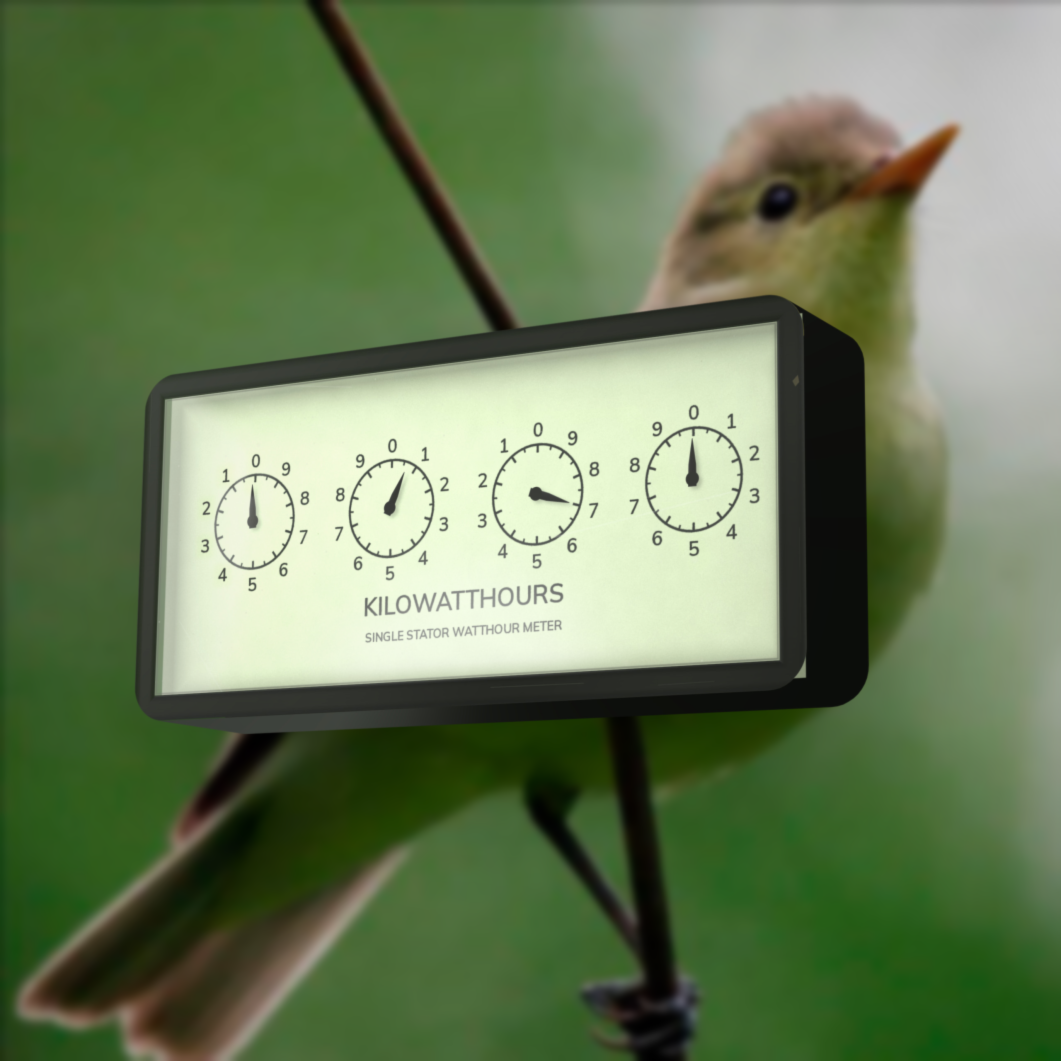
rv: 70; kWh
